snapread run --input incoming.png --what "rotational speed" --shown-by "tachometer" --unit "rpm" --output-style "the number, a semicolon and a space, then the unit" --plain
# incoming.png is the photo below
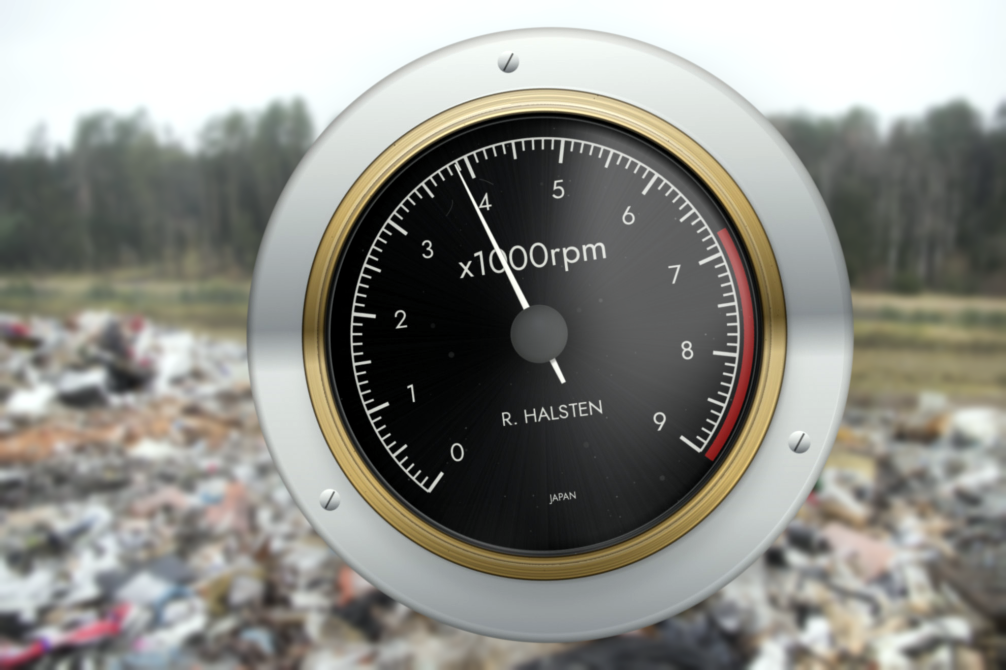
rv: 3900; rpm
